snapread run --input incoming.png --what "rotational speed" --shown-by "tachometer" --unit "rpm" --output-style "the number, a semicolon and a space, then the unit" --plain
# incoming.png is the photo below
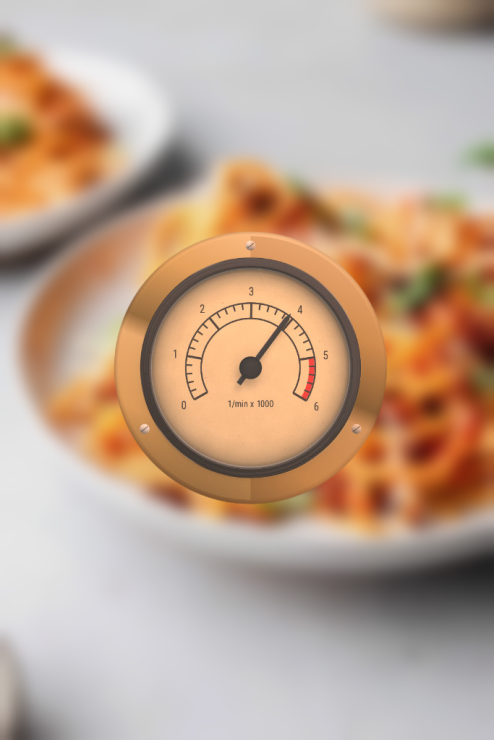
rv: 3900; rpm
